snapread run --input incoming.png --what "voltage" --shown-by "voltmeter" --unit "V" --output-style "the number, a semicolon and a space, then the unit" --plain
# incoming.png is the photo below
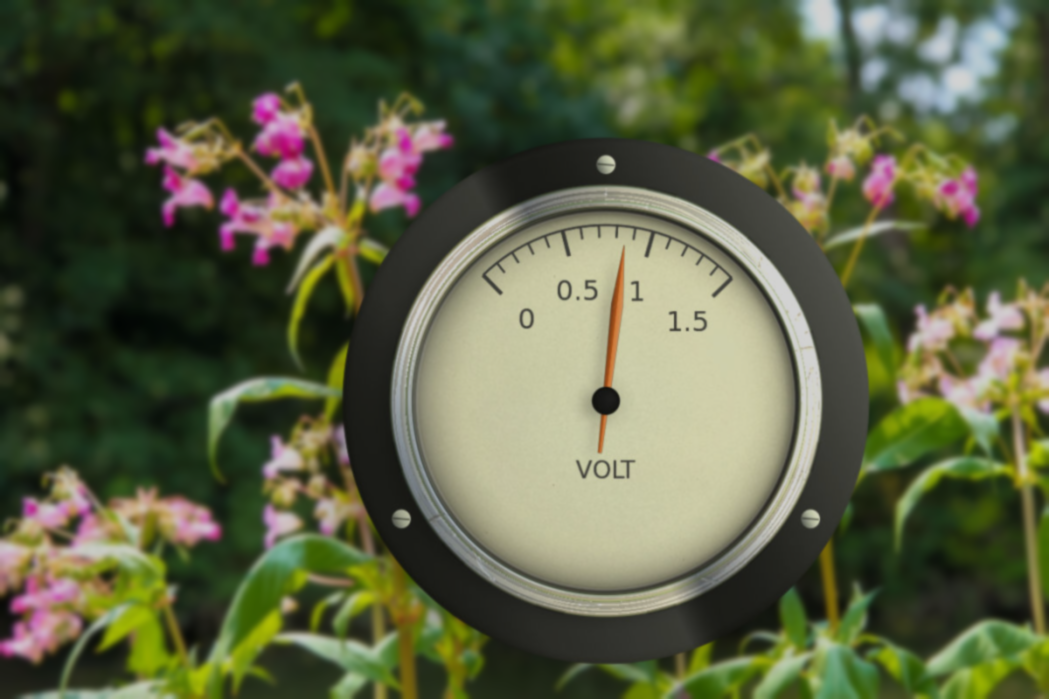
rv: 0.85; V
